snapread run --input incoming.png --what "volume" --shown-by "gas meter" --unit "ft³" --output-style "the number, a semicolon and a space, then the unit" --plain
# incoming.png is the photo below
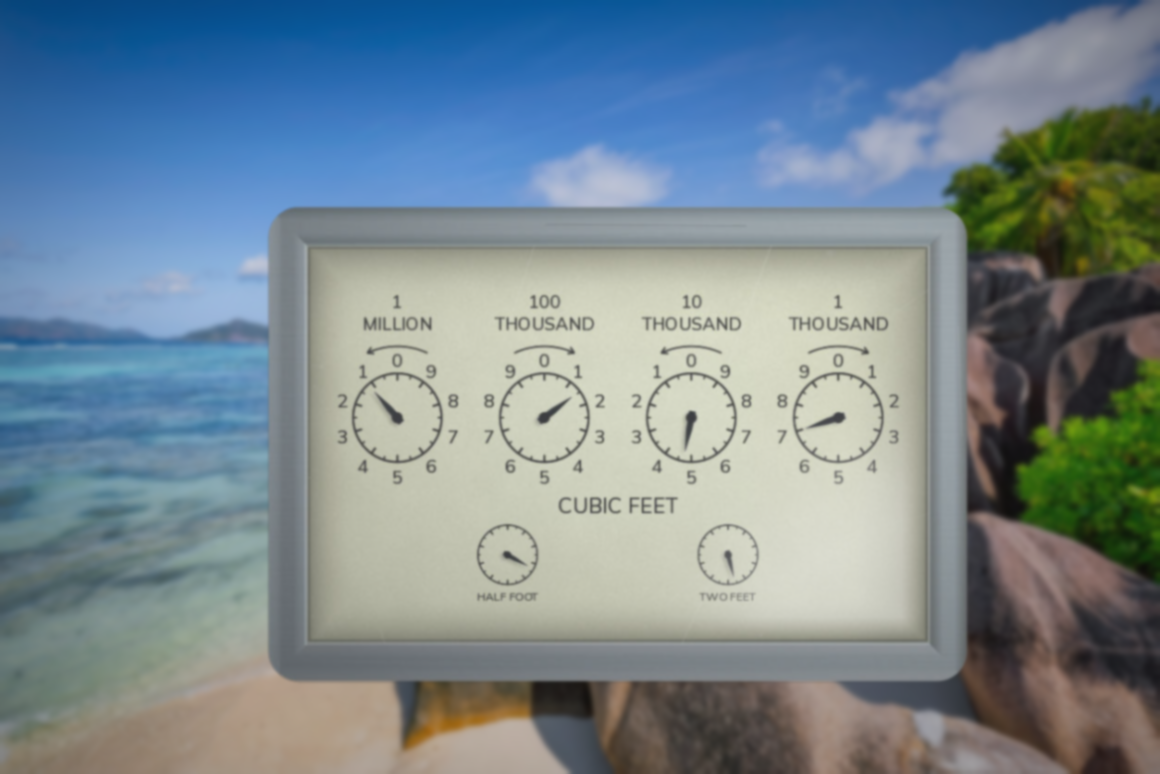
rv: 114700; ft³
